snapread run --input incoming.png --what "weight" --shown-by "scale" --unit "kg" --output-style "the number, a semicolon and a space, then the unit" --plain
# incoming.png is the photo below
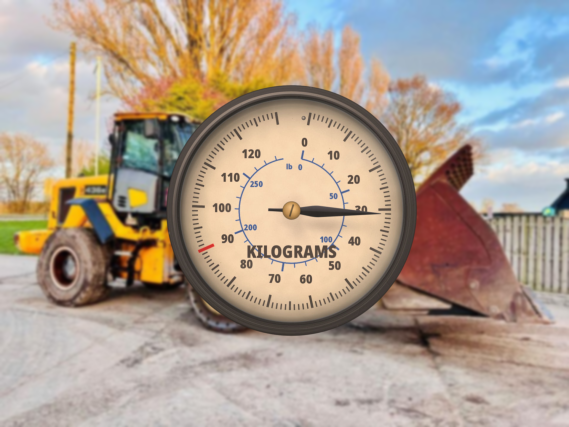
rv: 31; kg
